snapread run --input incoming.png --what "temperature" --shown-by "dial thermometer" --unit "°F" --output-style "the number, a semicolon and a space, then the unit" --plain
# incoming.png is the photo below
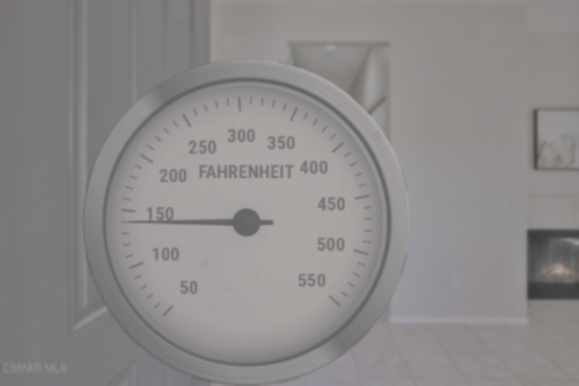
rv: 140; °F
